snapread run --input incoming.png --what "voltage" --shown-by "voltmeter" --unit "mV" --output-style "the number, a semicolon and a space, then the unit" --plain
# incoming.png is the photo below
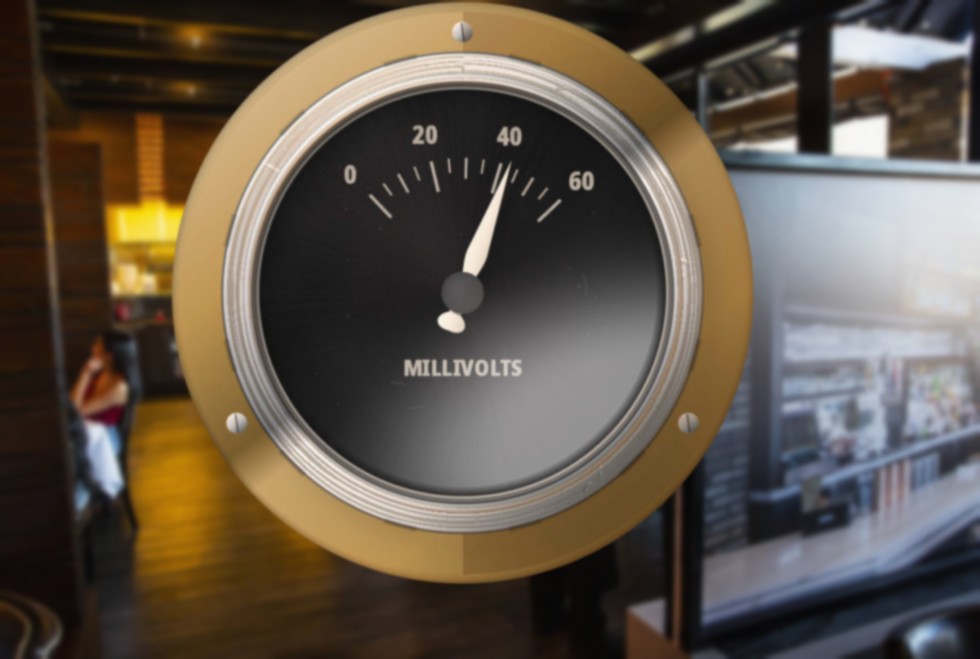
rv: 42.5; mV
